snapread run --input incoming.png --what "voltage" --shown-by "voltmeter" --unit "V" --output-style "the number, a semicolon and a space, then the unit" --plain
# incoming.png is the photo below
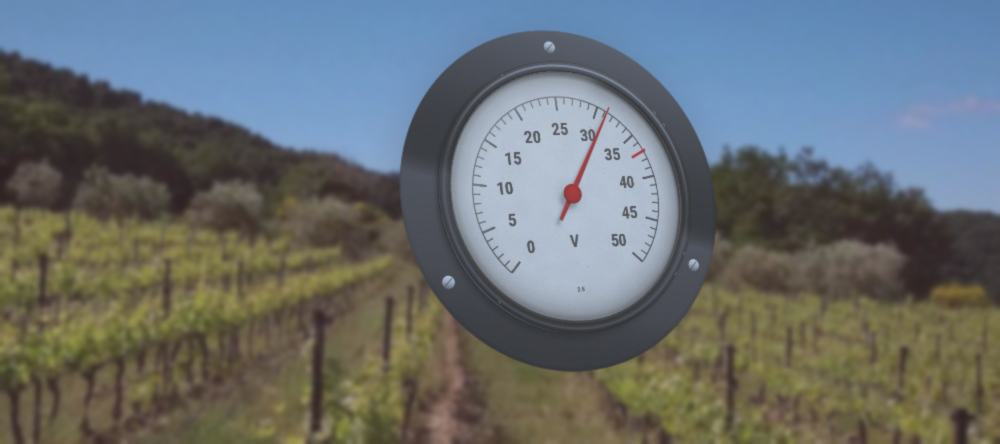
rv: 31; V
